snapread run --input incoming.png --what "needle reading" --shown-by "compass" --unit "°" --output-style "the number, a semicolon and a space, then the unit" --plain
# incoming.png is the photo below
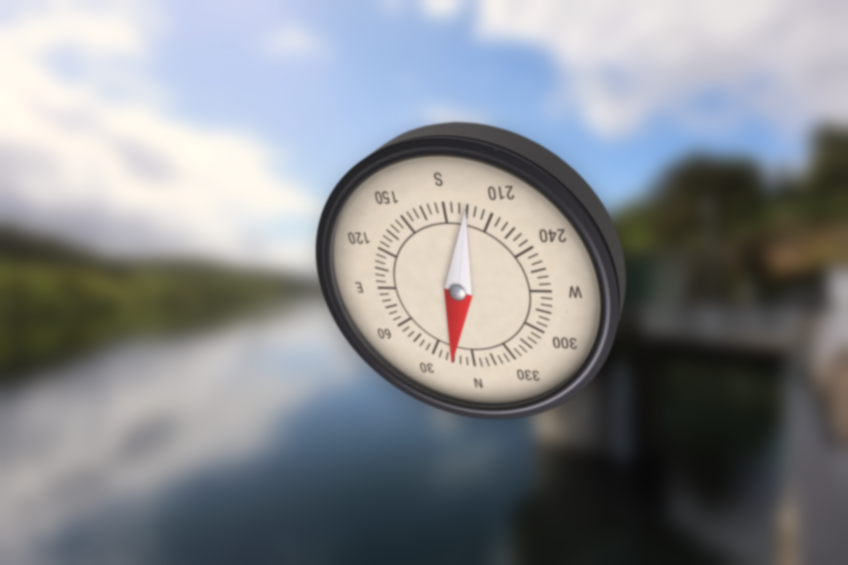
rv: 15; °
